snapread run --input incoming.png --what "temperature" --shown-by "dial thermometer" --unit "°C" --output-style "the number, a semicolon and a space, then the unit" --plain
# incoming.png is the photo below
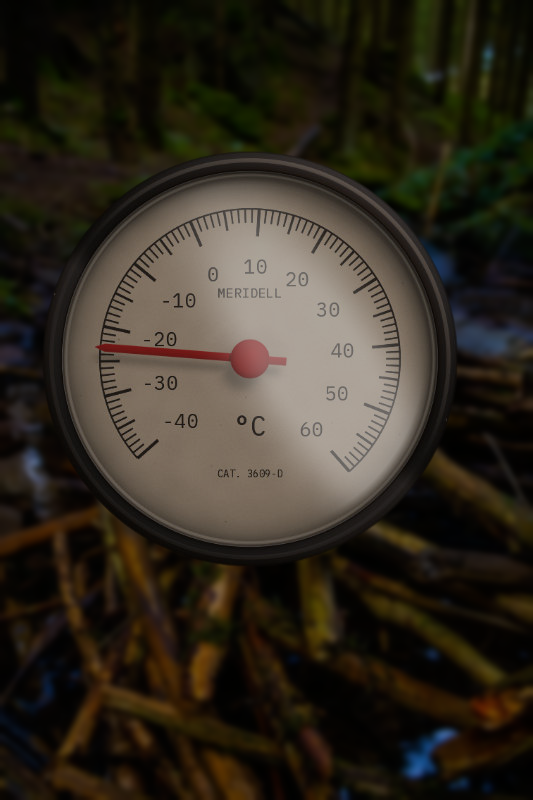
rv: -23; °C
